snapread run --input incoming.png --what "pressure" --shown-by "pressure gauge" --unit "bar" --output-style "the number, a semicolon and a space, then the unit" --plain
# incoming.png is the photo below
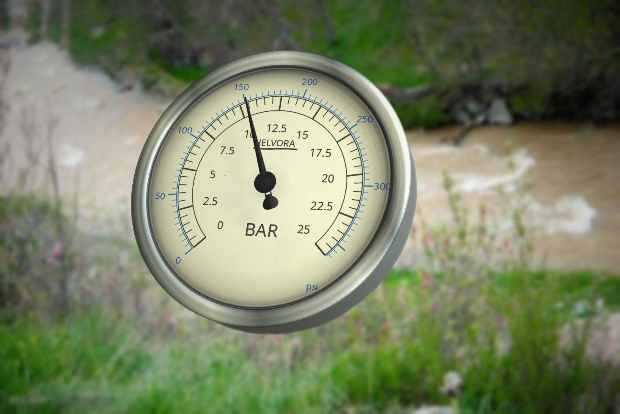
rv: 10.5; bar
